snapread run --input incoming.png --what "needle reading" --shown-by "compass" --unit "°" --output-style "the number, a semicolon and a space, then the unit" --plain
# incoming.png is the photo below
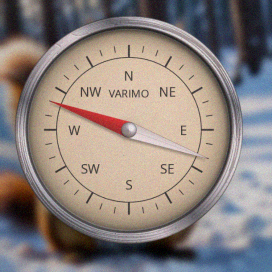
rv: 290; °
